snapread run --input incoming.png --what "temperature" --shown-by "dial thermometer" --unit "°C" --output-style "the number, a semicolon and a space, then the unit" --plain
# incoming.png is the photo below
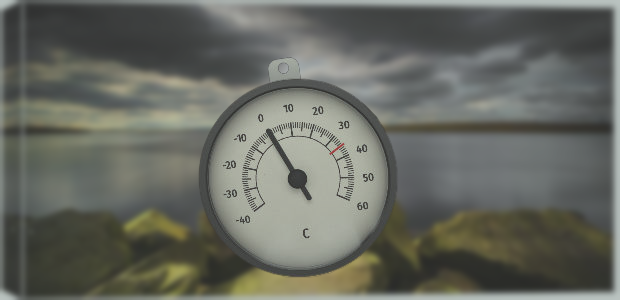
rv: 0; °C
